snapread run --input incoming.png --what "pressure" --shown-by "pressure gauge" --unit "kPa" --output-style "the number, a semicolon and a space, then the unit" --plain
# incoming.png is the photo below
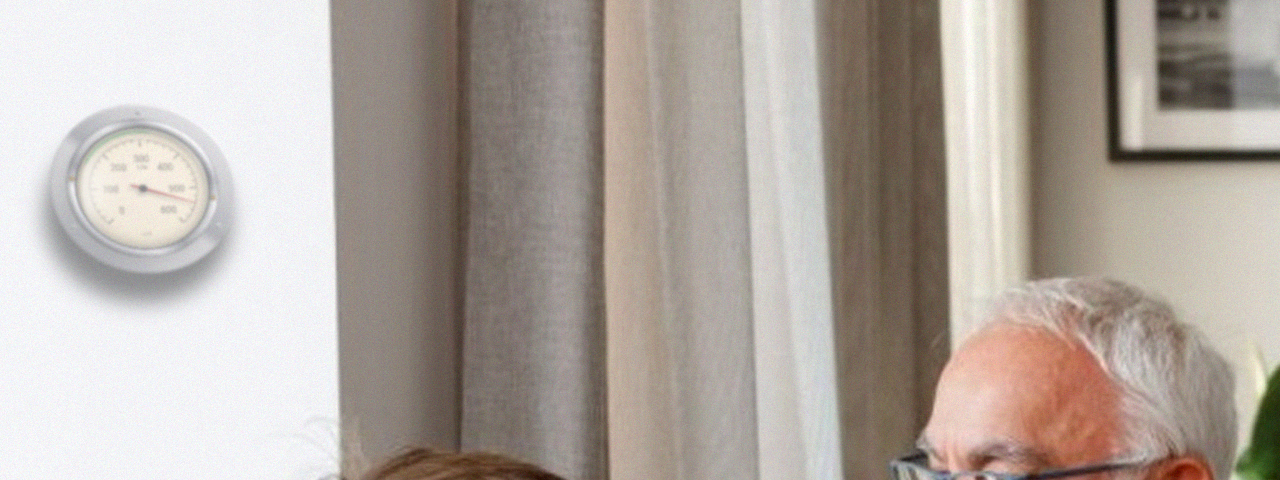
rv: 540; kPa
